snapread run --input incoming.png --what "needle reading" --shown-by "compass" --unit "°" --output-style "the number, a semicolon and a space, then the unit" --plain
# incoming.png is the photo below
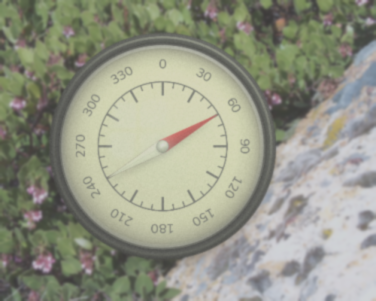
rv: 60; °
